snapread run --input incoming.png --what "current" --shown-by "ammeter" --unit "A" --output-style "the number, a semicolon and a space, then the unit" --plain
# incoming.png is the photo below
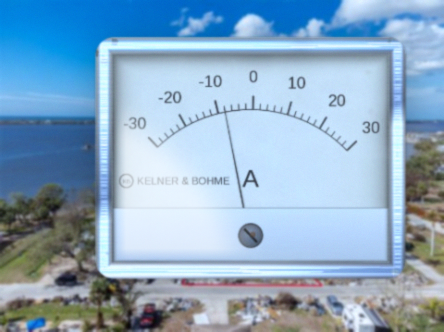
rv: -8; A
